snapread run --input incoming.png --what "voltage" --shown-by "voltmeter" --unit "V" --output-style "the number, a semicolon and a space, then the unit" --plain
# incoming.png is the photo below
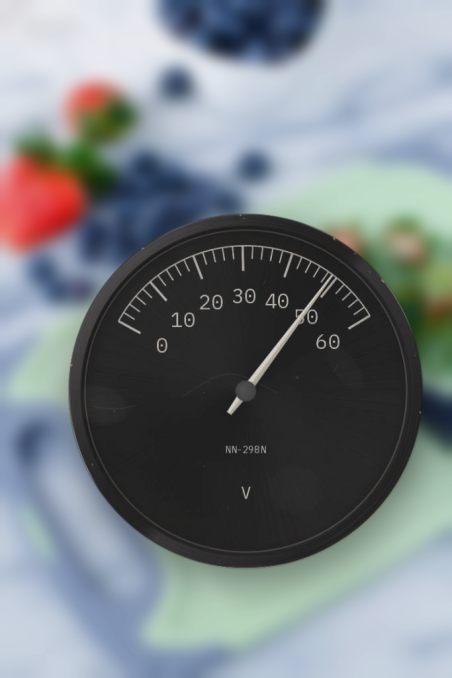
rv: 49; V
